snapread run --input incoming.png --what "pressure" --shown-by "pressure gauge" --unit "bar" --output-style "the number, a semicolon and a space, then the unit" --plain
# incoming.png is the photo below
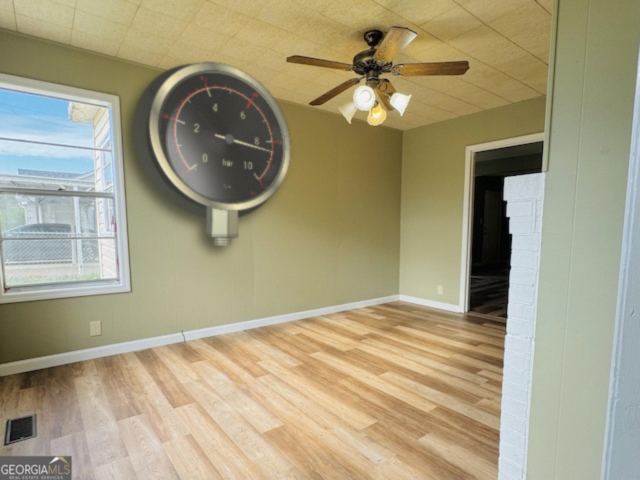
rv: 8.5; bar
